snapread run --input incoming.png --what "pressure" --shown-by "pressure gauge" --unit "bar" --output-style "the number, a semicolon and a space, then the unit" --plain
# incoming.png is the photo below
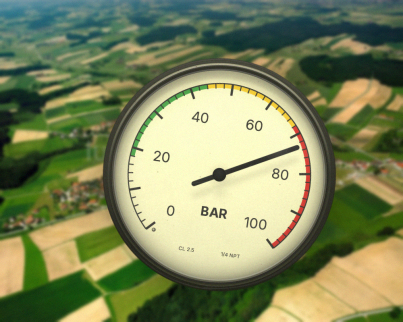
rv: 73; bar
